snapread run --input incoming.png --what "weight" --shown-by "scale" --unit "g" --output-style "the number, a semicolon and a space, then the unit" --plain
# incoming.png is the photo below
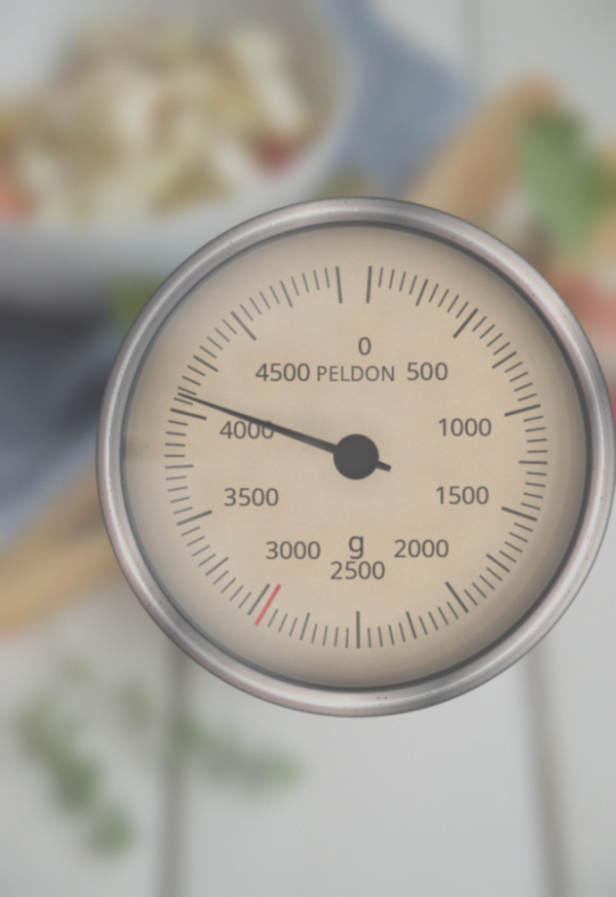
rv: 4075; g
